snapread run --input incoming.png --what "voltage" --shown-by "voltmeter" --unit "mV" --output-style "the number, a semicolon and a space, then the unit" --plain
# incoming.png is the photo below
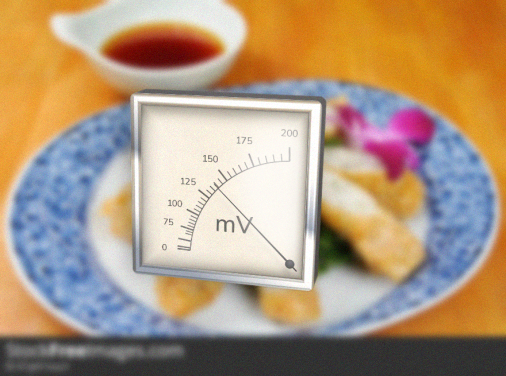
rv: 140; mV
